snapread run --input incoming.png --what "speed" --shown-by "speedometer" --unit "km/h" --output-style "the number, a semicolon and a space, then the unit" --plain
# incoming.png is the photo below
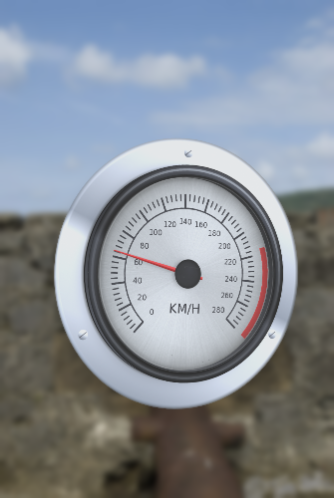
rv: 64; km/h
